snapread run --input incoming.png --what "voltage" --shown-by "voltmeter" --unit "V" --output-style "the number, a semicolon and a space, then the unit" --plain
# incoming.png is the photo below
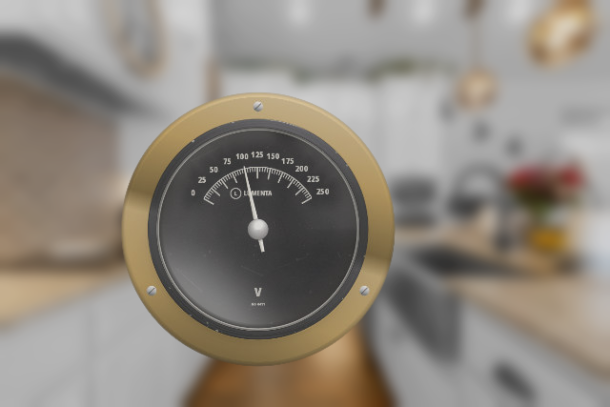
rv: 100; V
